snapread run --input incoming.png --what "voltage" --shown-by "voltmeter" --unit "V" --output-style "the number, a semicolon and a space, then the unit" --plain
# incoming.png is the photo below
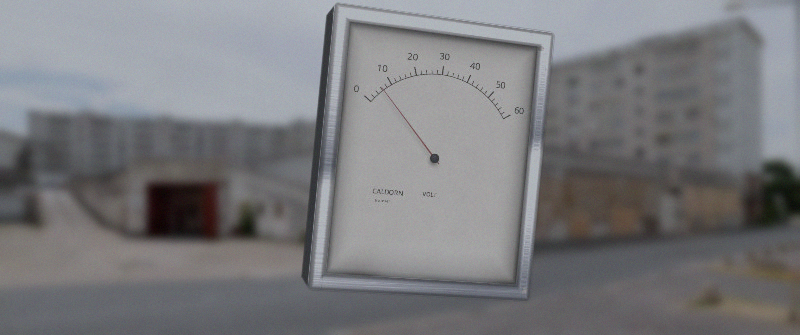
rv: 6; V
